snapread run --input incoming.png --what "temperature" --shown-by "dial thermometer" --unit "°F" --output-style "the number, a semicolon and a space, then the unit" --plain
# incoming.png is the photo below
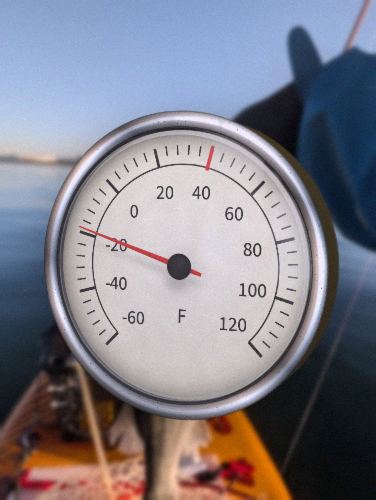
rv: -18; °F
